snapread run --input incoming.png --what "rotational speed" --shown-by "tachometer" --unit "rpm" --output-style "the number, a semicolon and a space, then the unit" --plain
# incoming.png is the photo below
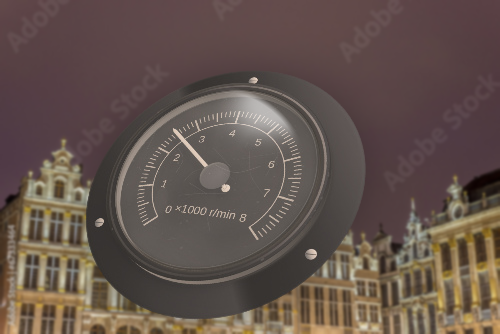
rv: 2500; rpm
